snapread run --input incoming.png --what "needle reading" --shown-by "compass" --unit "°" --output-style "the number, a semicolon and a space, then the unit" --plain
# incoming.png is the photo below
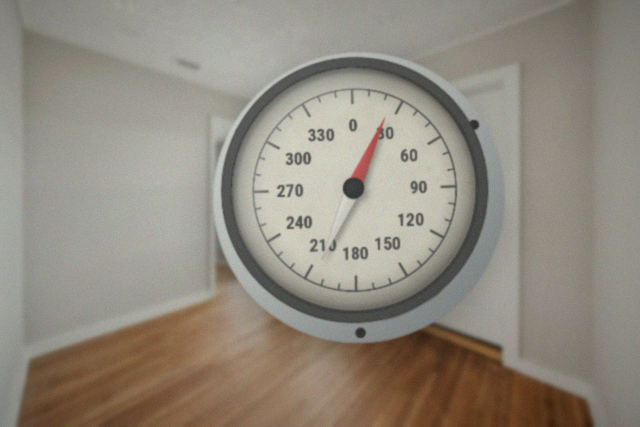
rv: 25; °
